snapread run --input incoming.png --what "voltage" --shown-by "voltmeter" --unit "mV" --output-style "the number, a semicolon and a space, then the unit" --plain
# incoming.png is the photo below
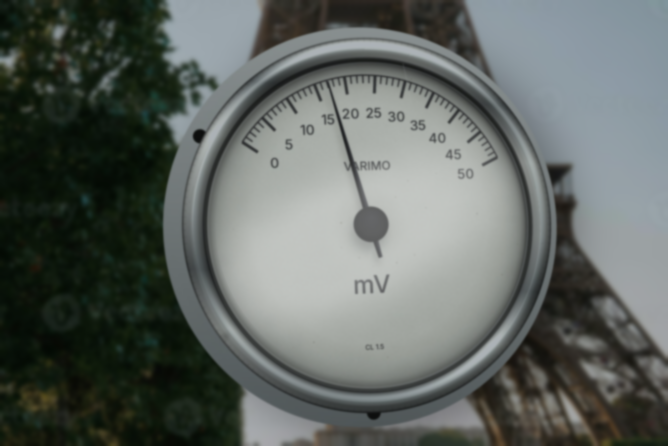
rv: 17; mV
